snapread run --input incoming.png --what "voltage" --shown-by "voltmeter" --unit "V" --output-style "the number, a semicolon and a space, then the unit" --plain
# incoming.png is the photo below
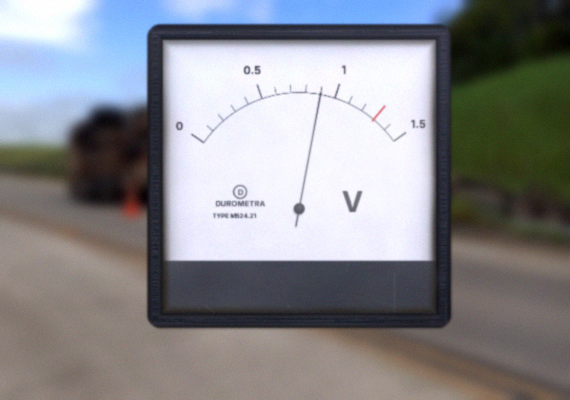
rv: 0.9; V
